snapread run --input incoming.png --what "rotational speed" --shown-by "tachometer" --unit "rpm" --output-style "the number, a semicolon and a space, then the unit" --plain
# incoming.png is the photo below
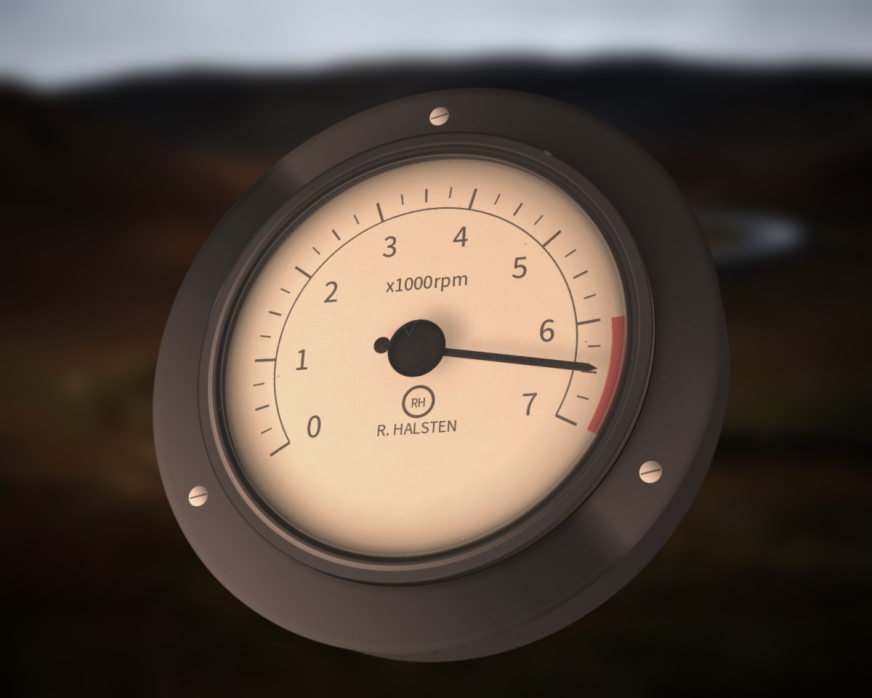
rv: 6500; rpm
